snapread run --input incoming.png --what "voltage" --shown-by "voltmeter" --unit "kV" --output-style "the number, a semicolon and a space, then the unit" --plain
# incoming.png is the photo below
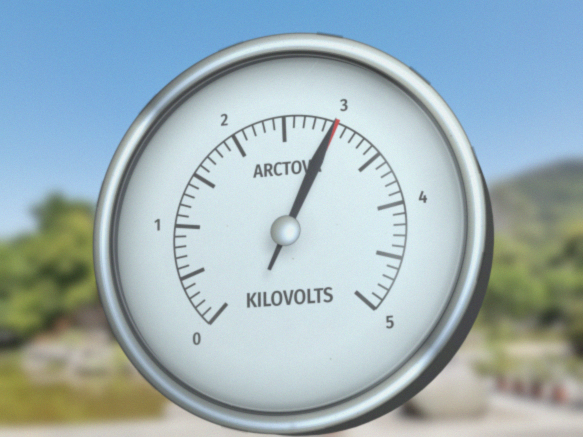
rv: 3; kV
